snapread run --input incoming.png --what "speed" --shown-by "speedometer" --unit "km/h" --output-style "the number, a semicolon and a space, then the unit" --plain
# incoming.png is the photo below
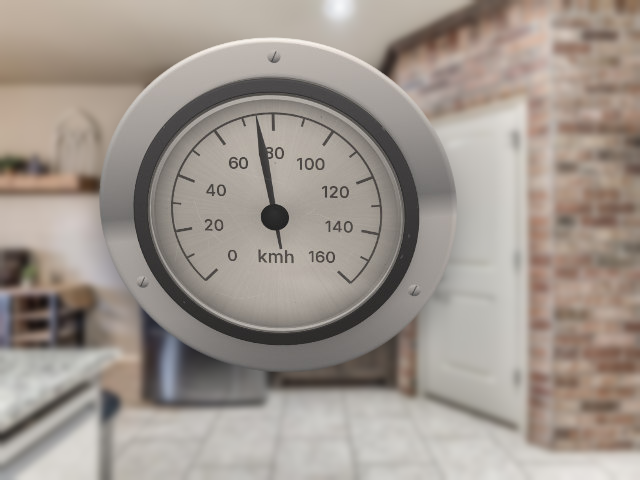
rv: 75; km/h
